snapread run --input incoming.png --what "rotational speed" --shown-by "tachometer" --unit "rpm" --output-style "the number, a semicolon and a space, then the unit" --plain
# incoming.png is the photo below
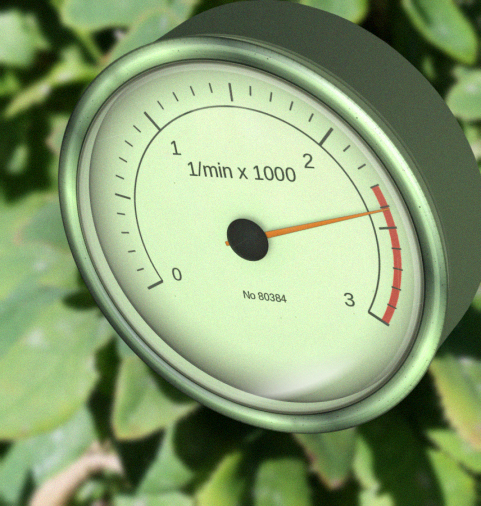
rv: 2400; rpm
